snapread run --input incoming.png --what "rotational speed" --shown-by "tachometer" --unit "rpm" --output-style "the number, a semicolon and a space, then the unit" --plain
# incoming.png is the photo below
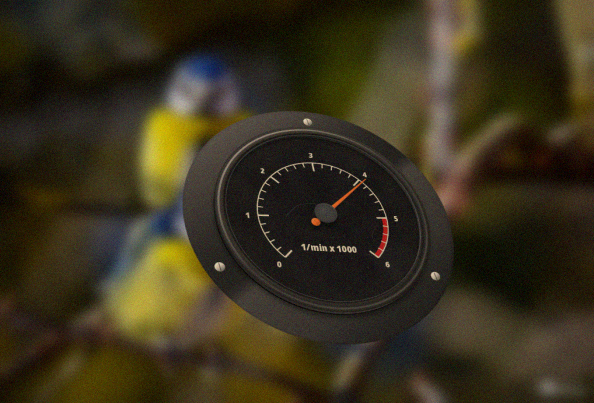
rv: 4100; rpm
